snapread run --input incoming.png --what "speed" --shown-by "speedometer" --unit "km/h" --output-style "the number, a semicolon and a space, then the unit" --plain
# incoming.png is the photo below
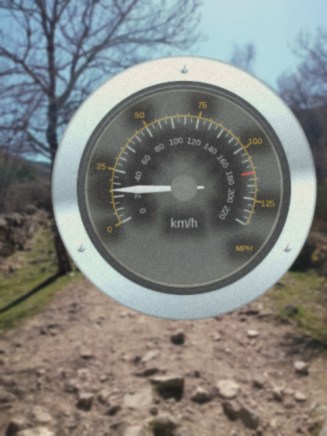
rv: 25; km/h
